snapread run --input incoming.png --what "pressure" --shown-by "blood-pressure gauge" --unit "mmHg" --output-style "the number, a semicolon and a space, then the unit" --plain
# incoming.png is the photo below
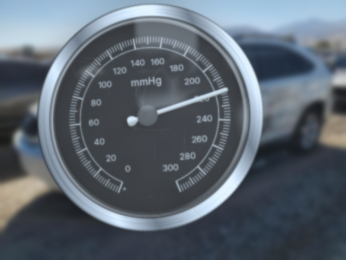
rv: 220; mmHg
